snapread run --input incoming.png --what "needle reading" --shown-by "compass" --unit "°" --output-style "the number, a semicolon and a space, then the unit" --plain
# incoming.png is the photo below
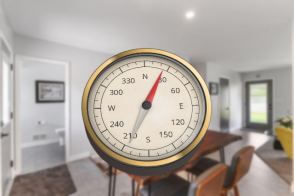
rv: 25; °
